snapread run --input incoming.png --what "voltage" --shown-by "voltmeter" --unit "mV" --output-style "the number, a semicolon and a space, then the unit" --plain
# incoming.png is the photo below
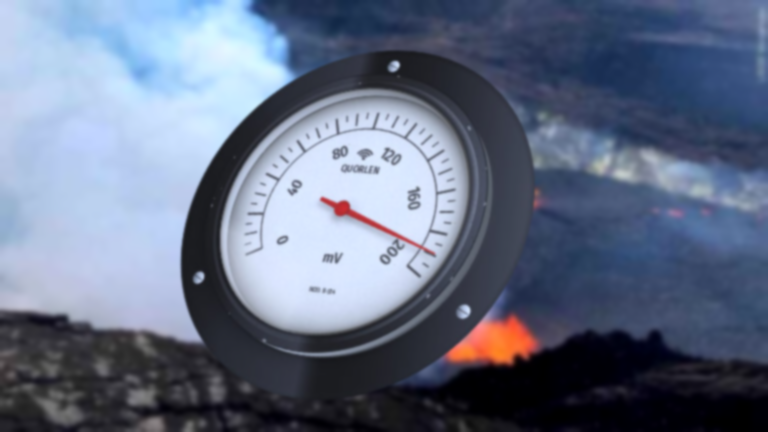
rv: 190; mV
